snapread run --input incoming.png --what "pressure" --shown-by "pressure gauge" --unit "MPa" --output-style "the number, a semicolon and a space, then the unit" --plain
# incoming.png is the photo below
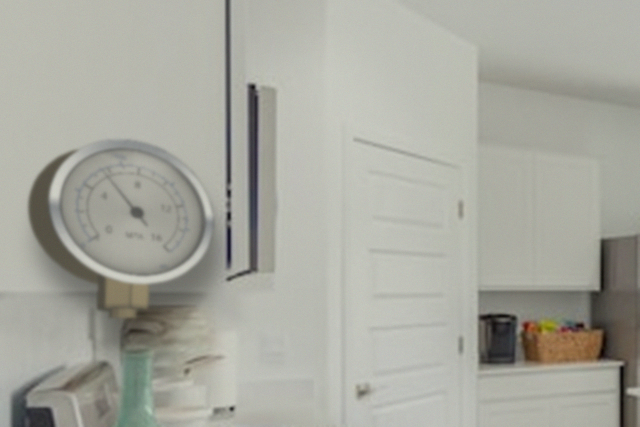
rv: 5.5; MPa
